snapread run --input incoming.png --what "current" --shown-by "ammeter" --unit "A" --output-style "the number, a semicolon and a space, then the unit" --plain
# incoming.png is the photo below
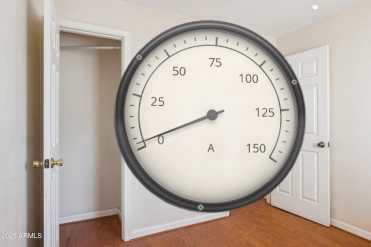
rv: 2.5; A
